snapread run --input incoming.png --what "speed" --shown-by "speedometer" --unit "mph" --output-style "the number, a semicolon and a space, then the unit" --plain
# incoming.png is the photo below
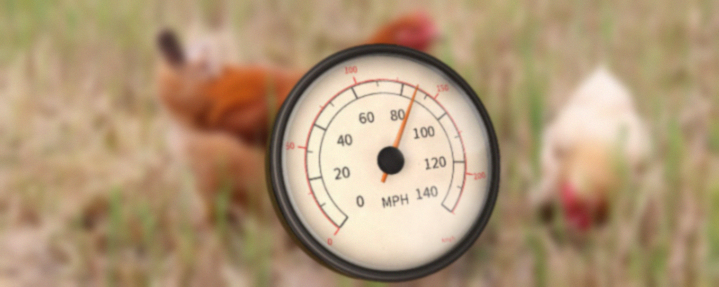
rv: 85; mph
